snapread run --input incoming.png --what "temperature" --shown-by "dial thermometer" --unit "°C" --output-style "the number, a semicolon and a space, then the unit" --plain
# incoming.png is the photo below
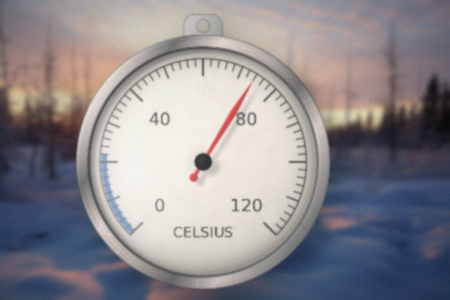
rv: 74; °C
